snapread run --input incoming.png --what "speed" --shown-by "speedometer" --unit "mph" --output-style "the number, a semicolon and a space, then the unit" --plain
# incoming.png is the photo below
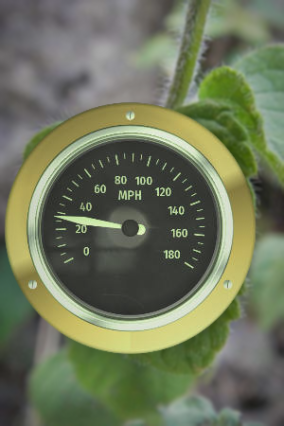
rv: 27.5; mph
